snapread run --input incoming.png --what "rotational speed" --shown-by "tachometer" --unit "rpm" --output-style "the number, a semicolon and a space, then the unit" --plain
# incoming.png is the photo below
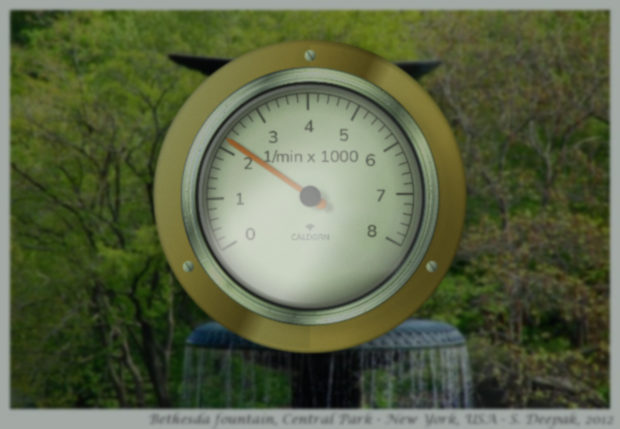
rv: 2200; rpm
